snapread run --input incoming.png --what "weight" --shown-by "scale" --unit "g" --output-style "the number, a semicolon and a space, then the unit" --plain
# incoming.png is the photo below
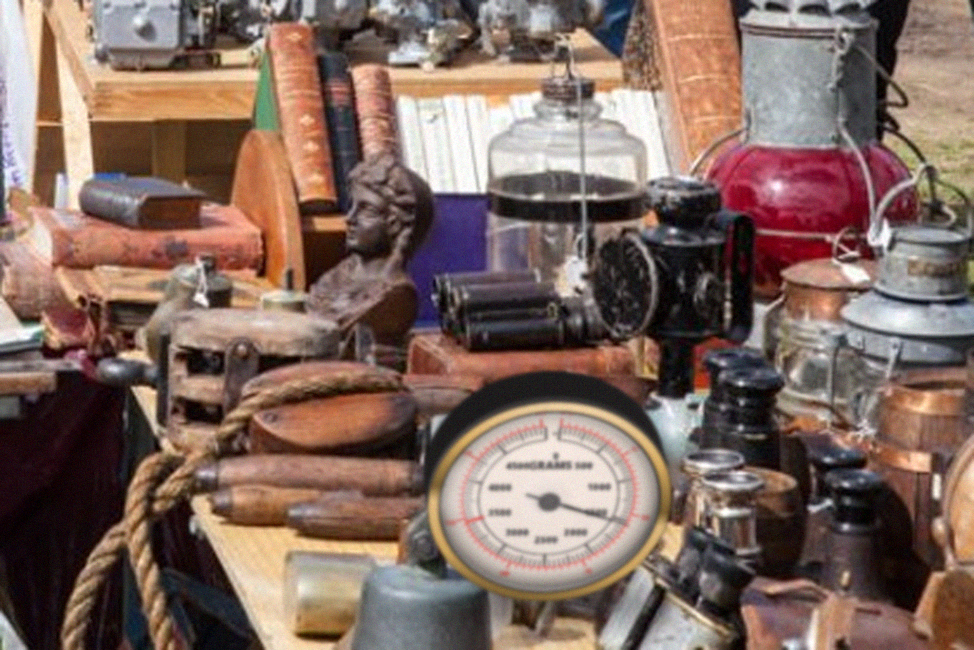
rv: 1500; g
